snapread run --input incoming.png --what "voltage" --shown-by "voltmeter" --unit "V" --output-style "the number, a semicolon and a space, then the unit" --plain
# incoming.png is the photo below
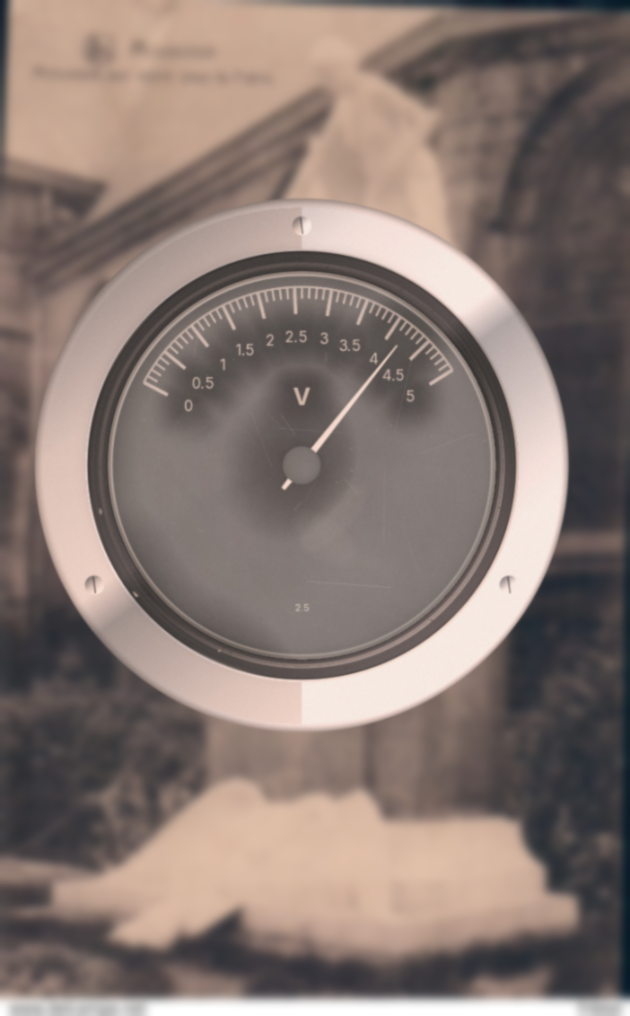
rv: 4.2; V
